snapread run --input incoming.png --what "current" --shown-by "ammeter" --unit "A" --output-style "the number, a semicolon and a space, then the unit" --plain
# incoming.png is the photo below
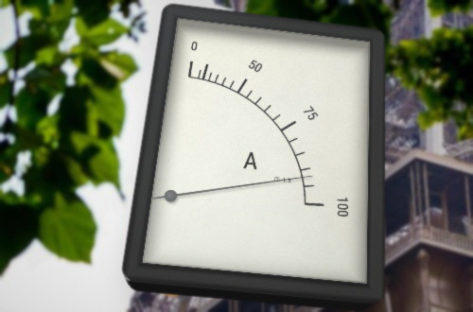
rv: 92.5; A
